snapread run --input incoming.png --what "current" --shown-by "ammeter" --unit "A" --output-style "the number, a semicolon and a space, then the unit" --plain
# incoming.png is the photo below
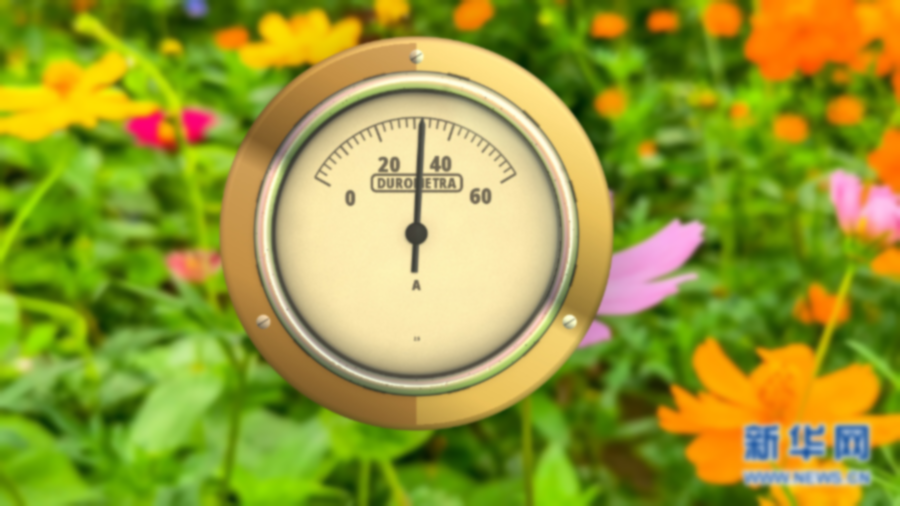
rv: 32; A
